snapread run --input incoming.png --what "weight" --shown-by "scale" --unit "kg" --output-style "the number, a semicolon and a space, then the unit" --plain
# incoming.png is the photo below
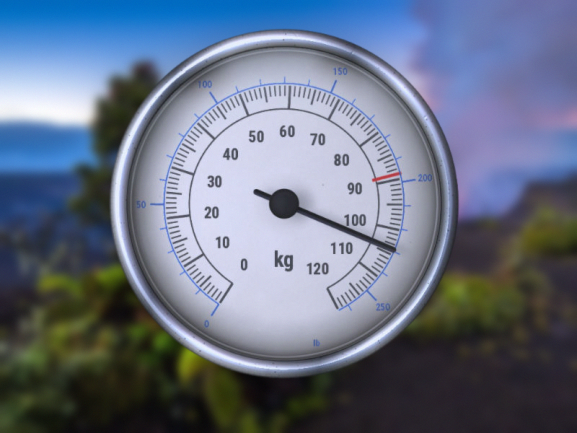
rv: 104; kg
